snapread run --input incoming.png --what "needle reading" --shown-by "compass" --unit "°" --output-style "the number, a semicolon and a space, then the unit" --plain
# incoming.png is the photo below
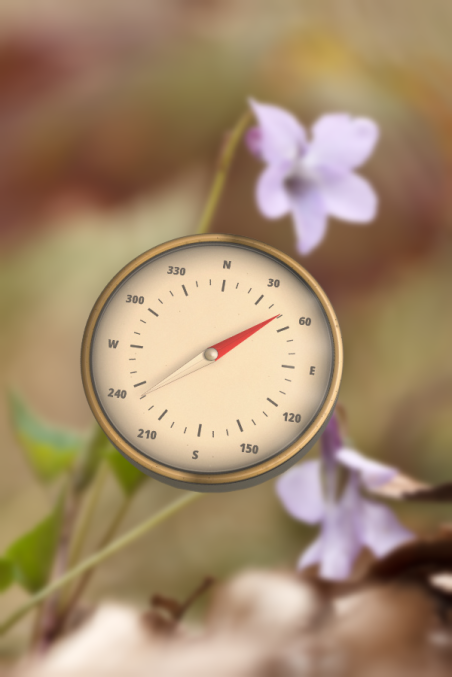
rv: 50; °
